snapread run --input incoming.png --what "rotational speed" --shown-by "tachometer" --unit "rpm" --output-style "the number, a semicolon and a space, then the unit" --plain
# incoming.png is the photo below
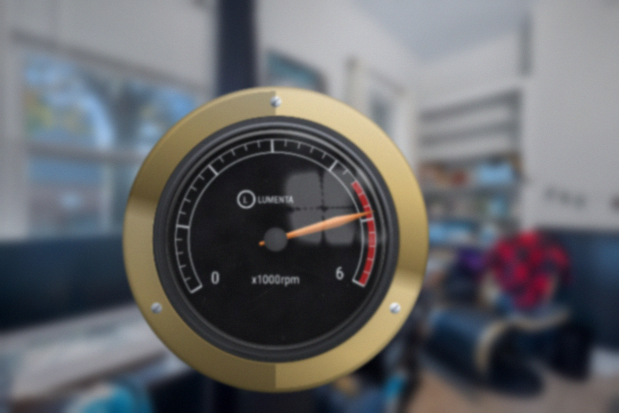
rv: 4900; rpm
